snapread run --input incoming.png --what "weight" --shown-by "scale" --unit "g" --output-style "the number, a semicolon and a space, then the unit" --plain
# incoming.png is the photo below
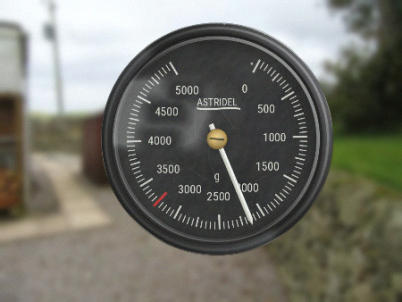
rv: 2150; g
